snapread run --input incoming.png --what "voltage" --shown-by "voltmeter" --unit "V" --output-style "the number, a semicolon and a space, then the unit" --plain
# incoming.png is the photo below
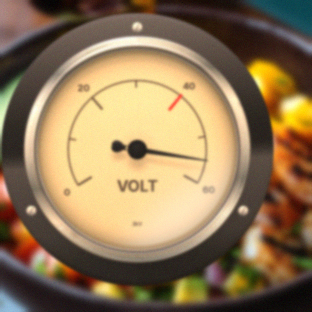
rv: 55; V
